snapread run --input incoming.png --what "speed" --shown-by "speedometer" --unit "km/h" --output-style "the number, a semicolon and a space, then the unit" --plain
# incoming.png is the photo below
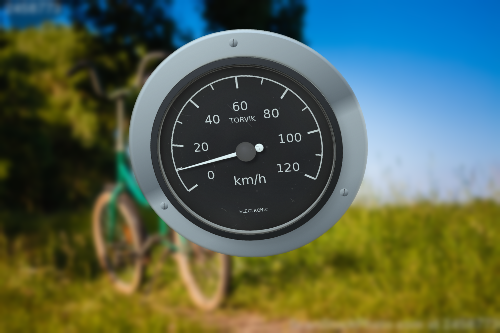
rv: 10; km/h
